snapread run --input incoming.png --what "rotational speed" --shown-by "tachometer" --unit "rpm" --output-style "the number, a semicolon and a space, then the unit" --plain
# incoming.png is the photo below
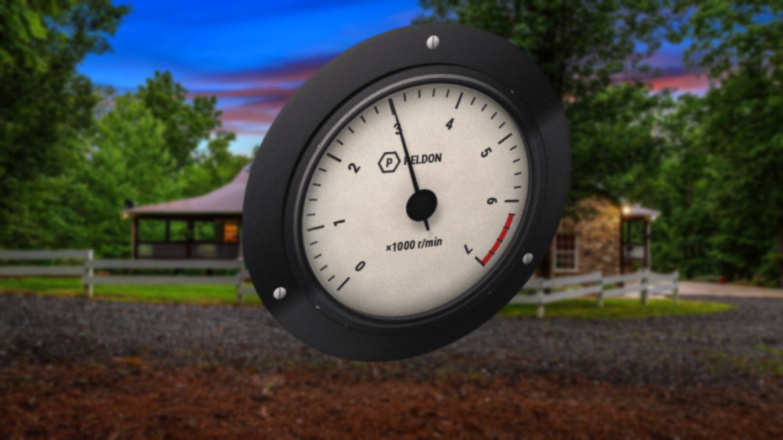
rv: 3000; rpm
